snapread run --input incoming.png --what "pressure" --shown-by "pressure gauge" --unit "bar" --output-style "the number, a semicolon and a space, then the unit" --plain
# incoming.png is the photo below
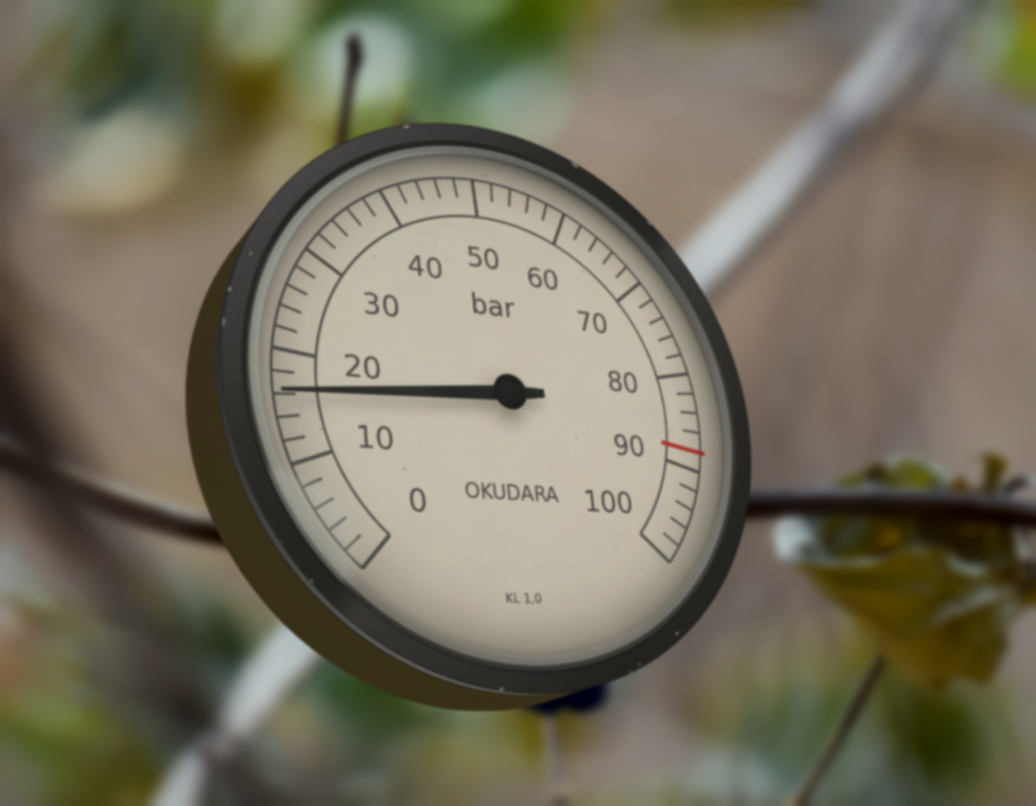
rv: 16; bar
